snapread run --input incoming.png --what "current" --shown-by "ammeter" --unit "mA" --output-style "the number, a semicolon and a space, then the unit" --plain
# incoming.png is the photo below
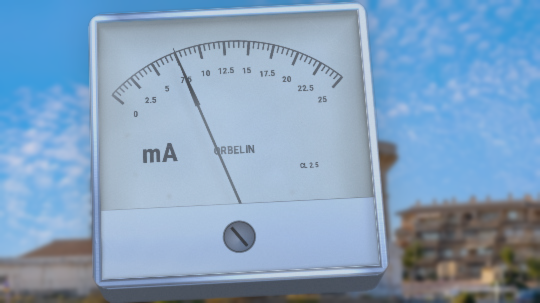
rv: 7.5; mA
